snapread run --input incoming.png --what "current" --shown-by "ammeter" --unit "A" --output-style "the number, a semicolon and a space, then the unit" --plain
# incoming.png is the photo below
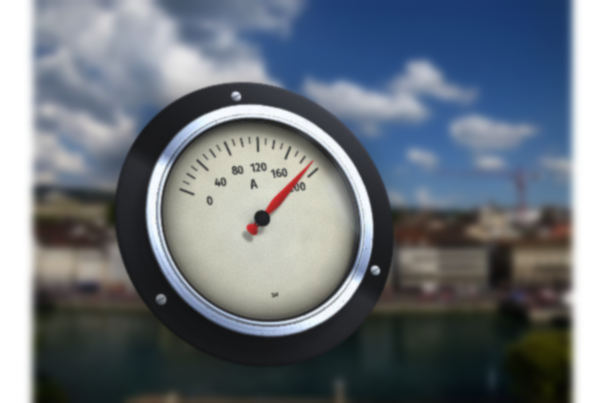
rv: 190; A
